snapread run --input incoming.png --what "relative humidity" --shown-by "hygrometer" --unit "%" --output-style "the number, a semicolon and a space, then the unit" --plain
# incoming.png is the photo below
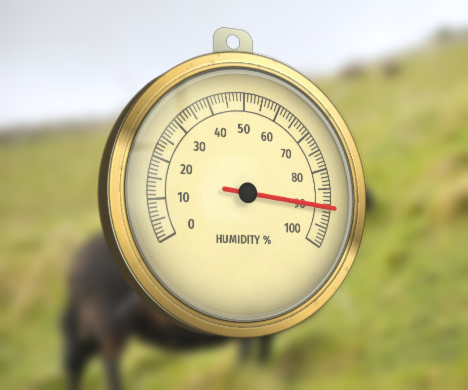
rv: 90; %
